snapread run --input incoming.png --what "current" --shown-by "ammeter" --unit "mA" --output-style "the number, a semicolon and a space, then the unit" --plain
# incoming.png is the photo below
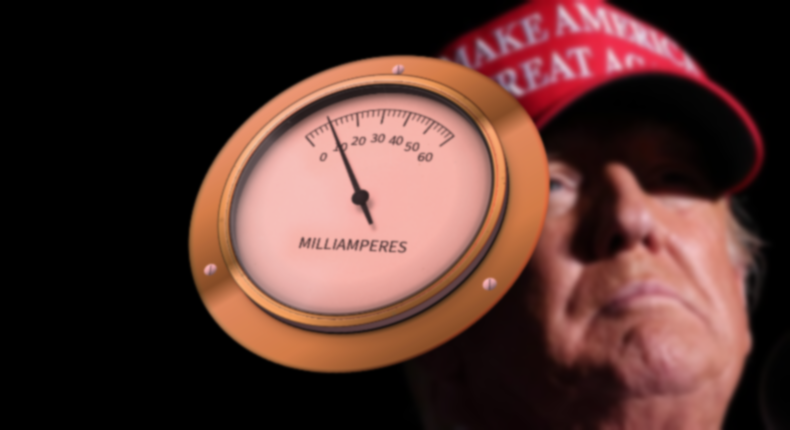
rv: 10; mA
